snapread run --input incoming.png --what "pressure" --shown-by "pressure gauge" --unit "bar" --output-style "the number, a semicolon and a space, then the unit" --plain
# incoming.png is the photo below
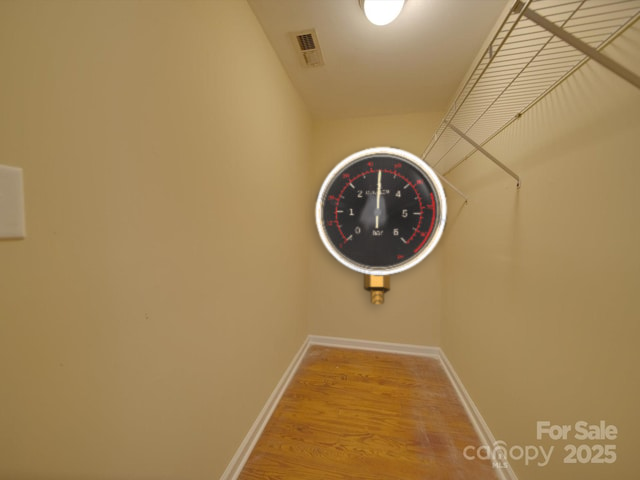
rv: 3; bar
